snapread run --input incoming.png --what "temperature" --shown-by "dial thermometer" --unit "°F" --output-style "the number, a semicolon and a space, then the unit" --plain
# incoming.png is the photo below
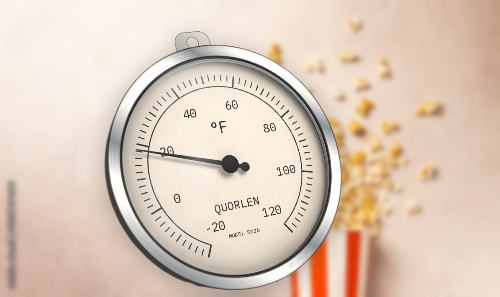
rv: 18; °F
